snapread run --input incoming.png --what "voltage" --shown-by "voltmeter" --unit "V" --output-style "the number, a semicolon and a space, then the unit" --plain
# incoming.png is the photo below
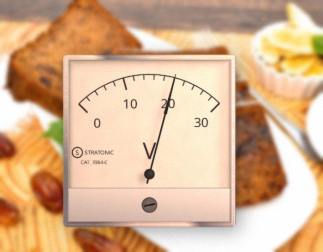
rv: 20; V
